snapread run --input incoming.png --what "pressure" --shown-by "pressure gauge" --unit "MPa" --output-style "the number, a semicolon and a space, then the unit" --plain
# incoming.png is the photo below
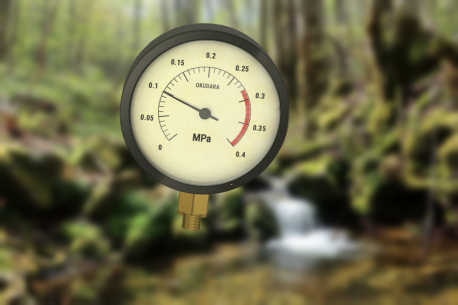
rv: 0.1; MPa
